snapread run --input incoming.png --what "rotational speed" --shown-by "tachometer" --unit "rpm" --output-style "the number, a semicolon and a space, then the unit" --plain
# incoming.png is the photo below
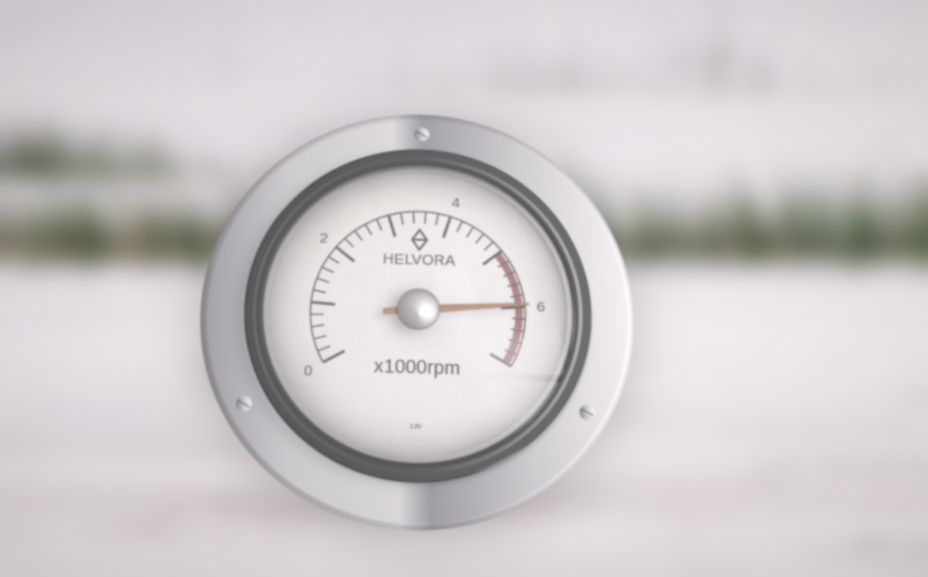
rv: 6000; rpm
